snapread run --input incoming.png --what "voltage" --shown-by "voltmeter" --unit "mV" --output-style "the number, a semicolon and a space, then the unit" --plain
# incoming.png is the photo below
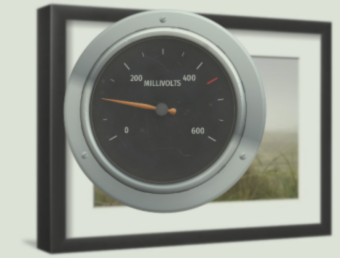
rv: 100; mV
